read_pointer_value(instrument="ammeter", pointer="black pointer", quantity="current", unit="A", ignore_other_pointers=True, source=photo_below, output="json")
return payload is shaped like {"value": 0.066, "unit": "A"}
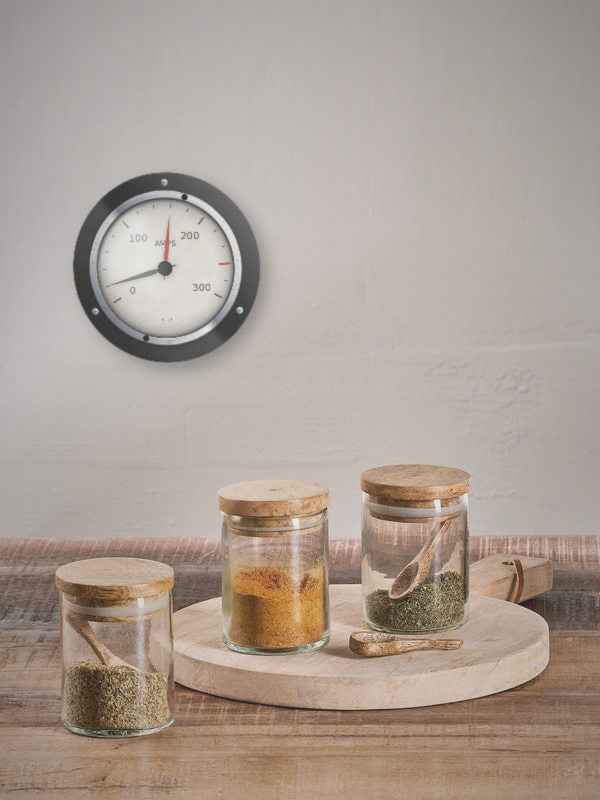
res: {"value": 20, "unit": "A"}
